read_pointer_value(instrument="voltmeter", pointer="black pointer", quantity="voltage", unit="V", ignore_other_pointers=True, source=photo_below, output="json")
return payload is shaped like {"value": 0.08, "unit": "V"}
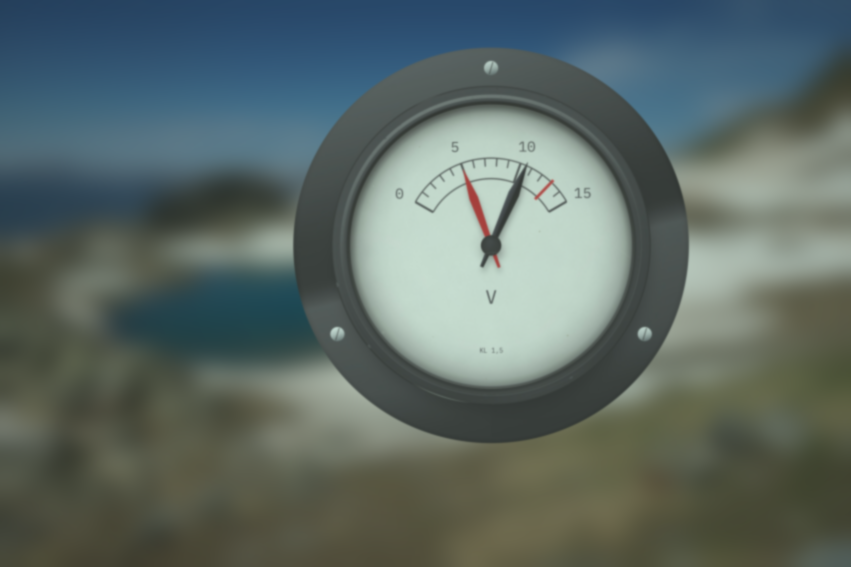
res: {"value": 10.5, "unit": "V"}
